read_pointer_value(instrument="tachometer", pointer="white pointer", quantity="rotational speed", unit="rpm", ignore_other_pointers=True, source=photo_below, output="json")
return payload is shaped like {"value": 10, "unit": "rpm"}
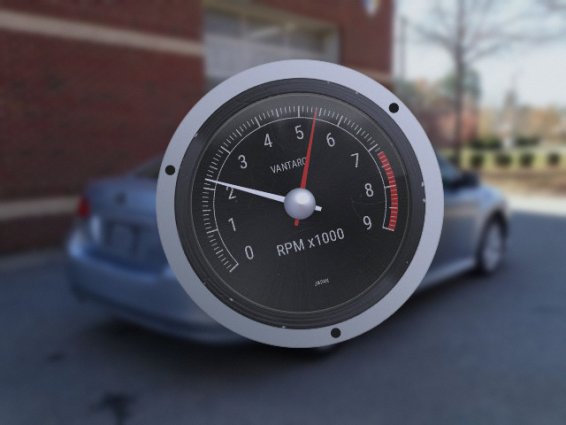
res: {"value": 2200, "unit": "rpm"}
